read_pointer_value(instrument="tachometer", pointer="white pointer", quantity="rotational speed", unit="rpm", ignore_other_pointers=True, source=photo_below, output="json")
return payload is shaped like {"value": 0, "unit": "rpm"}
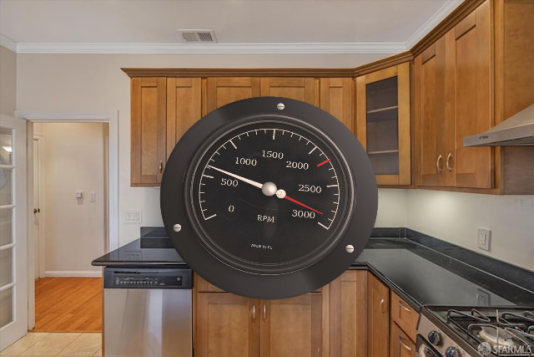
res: {"value": 600, "unit": "rpm"}
